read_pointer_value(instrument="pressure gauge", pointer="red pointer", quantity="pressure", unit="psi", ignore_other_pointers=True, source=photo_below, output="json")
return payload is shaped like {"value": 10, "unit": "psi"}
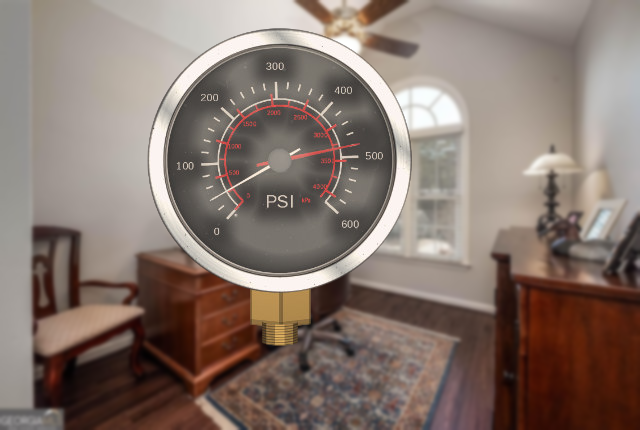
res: {"value": 480, "unit": "psi"}
